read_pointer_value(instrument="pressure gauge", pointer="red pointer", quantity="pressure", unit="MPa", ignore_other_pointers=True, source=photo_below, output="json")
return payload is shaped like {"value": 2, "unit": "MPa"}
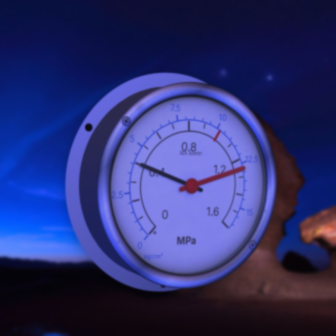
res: {"value": 1.25, "unit": "MPa"}
